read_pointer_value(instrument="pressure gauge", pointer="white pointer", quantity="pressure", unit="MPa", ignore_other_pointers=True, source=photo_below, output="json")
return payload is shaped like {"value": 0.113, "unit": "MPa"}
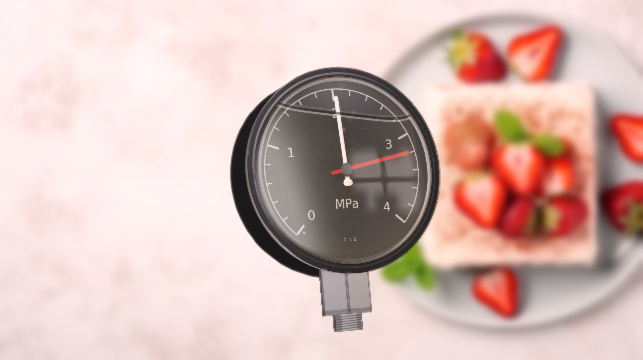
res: {"value": 2, "unit": "MPa"}
